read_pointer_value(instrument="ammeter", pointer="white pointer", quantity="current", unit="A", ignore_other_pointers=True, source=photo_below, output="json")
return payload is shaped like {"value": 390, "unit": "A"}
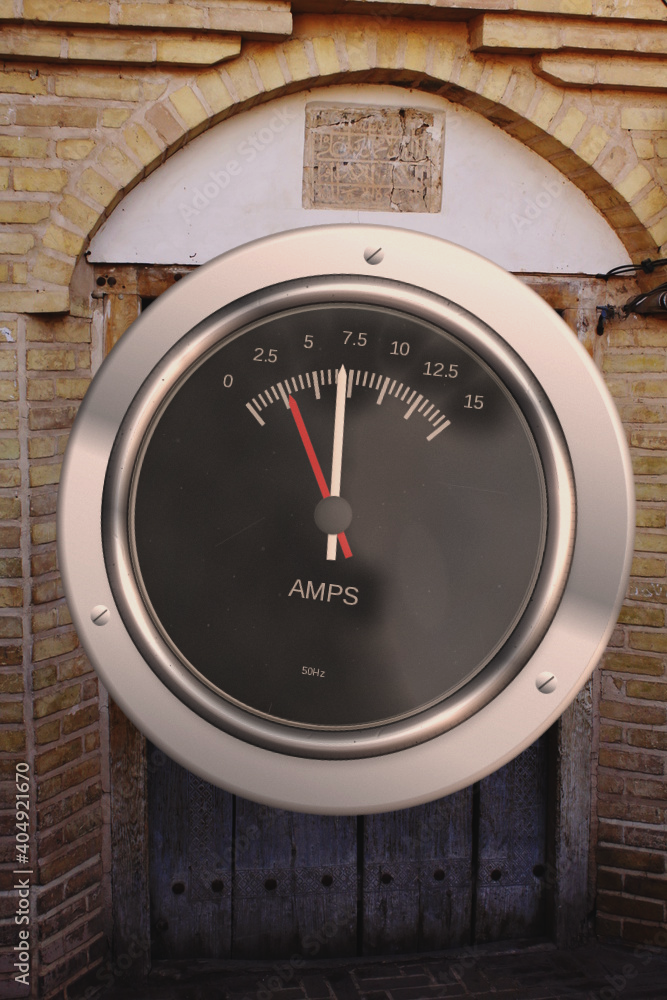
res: {"value": 7, "unit": "A"}
